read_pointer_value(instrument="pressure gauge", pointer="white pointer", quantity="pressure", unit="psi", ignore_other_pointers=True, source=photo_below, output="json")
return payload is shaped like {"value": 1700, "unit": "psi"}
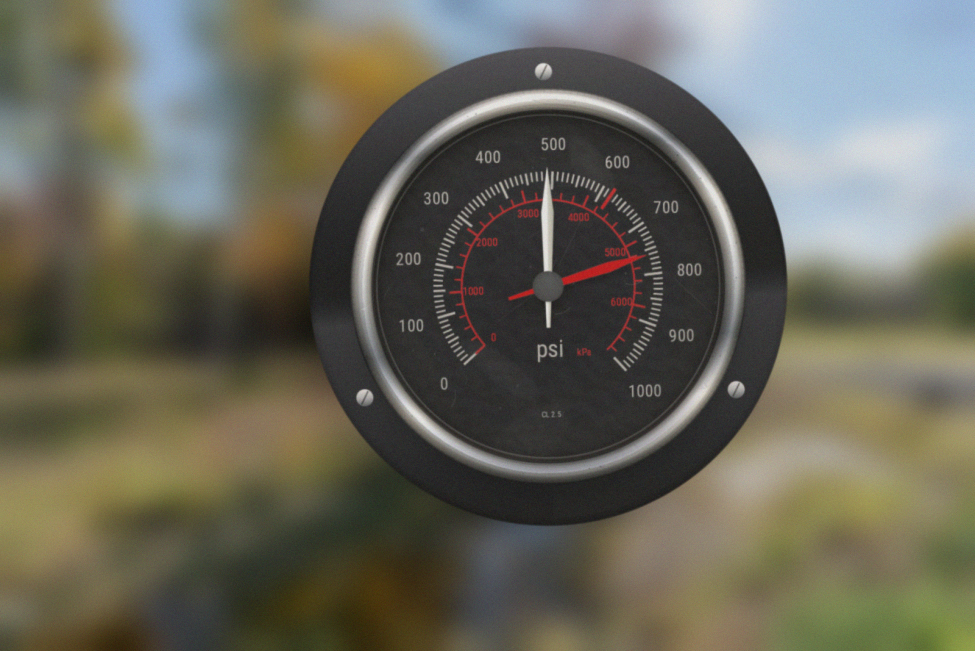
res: {"value": 490, "unit": "psi"}
